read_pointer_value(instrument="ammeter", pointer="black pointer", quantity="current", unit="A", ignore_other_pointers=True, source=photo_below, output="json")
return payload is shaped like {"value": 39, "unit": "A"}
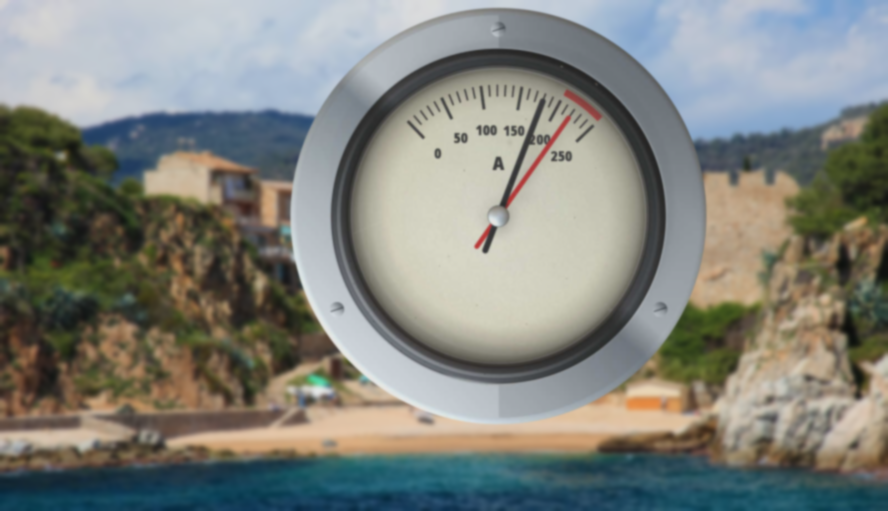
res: {"value": 180, "unit": "A"}
